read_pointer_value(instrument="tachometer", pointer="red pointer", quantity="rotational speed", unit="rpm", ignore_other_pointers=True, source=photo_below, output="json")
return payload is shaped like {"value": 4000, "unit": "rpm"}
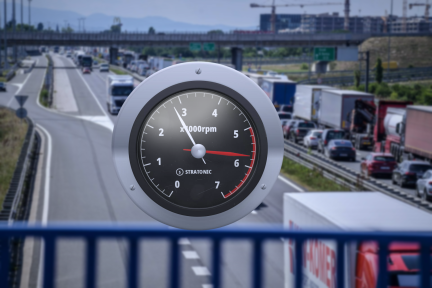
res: {"value": 5700, "unit": "rpm"}
